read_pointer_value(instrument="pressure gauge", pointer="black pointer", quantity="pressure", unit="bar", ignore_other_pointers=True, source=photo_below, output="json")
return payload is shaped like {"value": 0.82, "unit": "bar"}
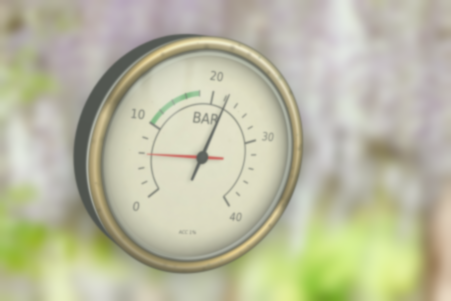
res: {"value": 22, "unit": "bar"}
